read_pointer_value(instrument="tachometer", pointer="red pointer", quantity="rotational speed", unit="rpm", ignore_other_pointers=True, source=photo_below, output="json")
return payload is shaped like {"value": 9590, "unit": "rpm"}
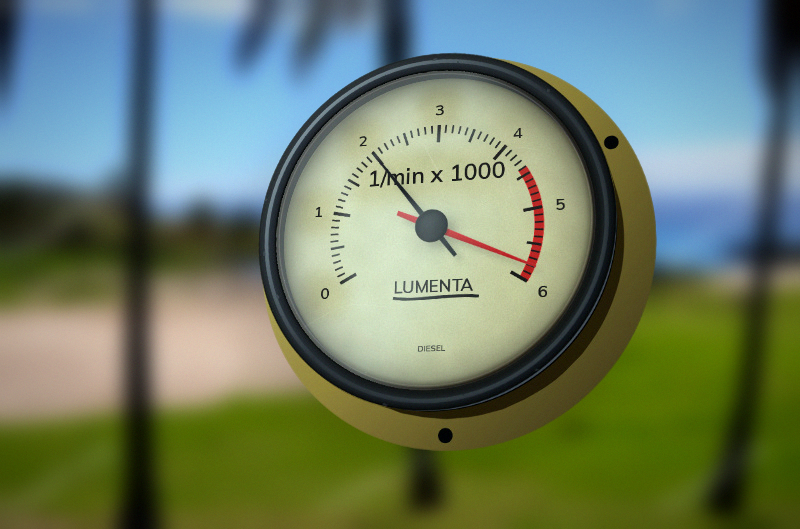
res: {"value": 5800, "unit": "rpm"}
